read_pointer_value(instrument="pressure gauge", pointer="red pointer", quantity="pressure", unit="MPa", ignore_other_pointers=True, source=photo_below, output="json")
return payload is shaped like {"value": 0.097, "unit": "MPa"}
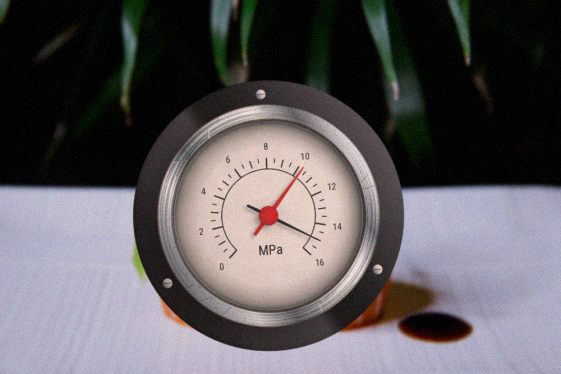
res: {"value": 10.25, "unit": "MPa"}
